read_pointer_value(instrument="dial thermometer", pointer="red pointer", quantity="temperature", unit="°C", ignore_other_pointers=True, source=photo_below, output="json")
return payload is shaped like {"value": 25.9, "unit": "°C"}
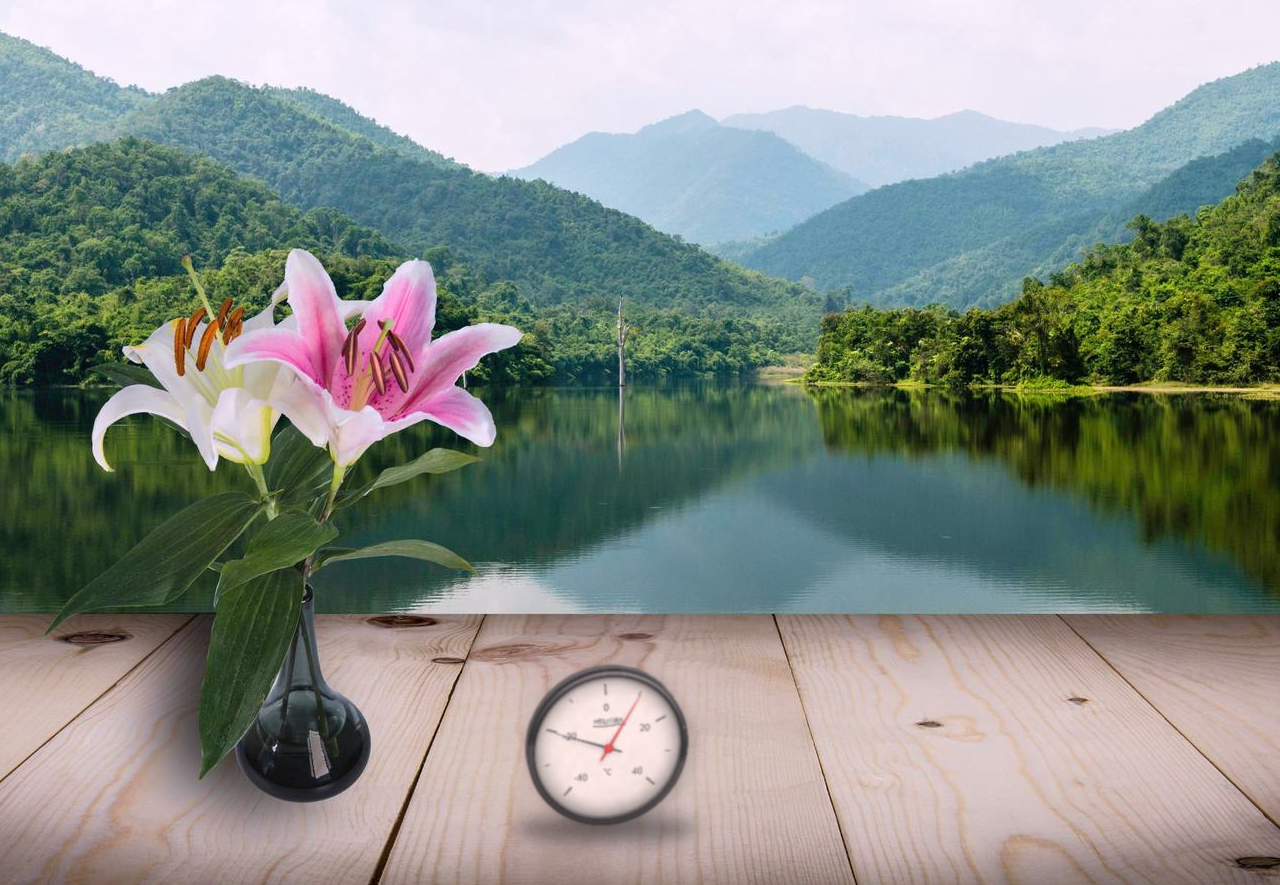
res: {"value": 10, "unit": "°C"}
